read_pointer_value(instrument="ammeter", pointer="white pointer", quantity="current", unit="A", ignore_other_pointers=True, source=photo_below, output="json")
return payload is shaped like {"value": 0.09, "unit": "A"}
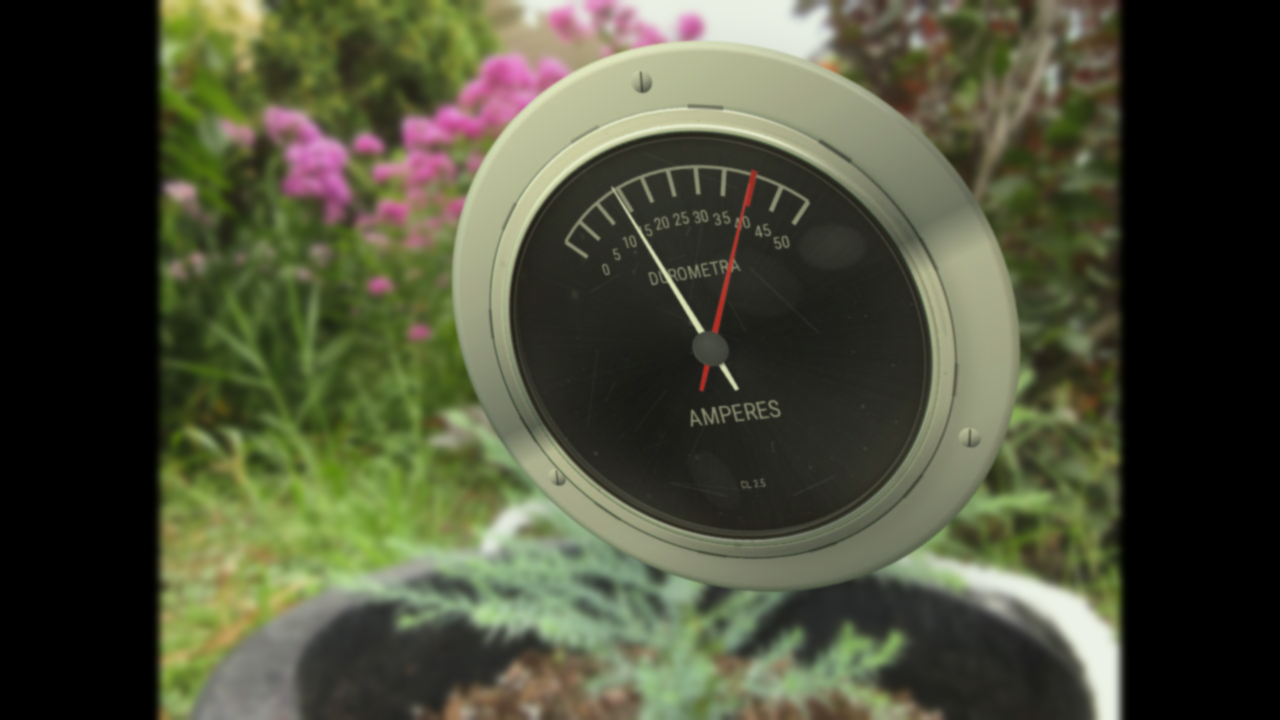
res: {"value": 15, "unit": "A"}
